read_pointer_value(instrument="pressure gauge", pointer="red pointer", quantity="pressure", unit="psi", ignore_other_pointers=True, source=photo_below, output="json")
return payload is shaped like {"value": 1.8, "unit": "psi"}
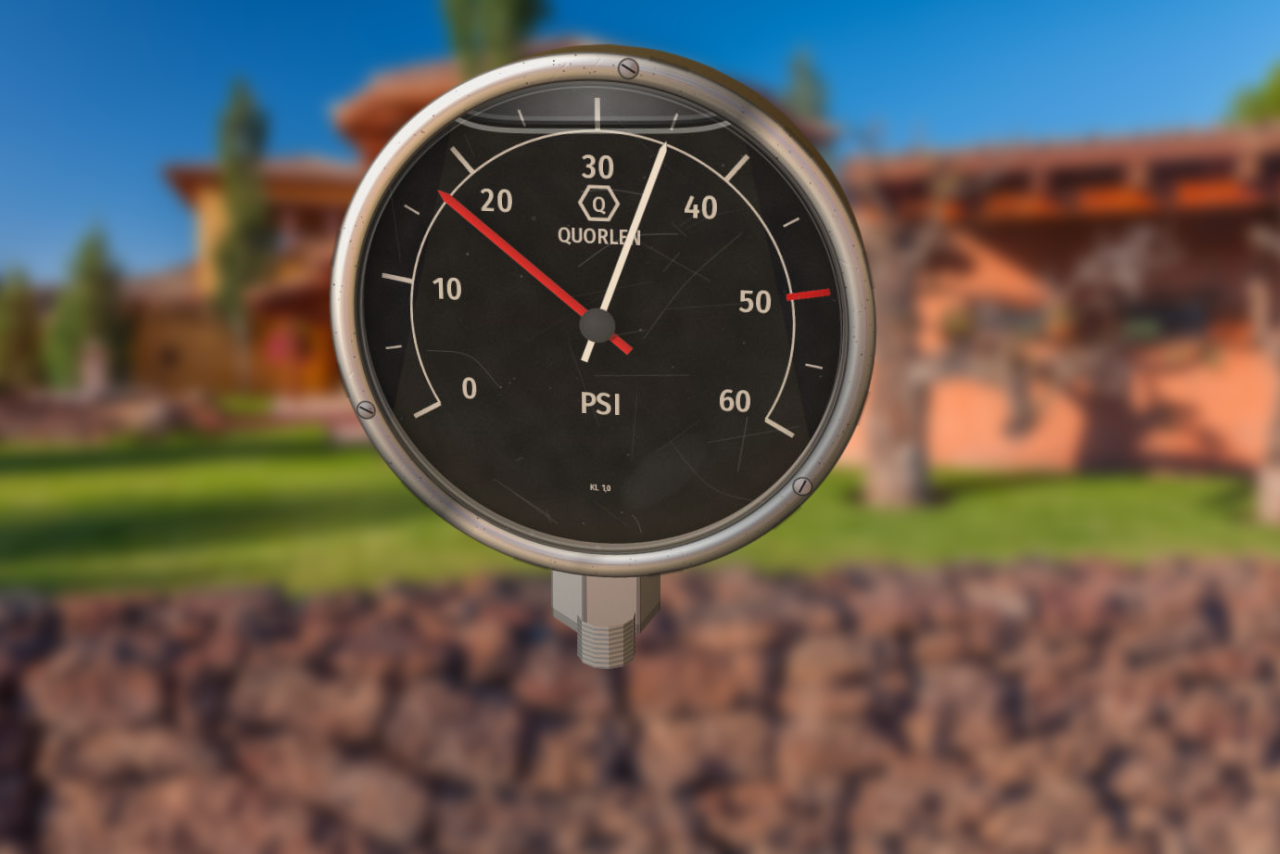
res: {"value": 17.5, "unit": "psi"}
